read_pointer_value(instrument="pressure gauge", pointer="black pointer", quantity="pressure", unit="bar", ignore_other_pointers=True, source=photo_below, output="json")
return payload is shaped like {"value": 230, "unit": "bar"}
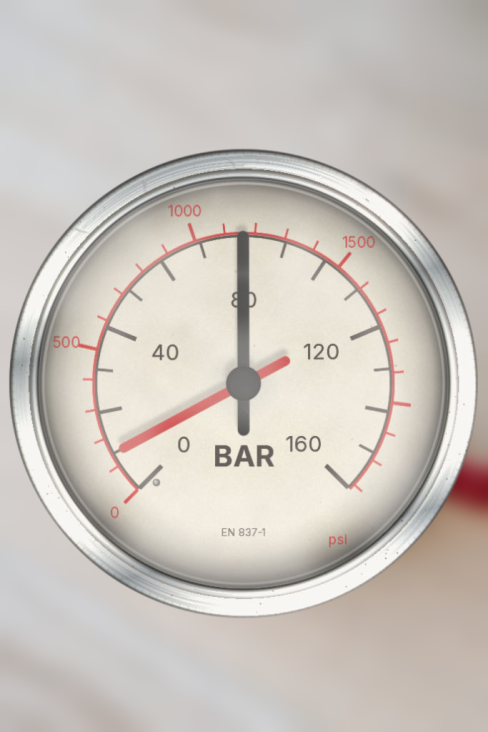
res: {"value": 80, "unit": "bar"}
